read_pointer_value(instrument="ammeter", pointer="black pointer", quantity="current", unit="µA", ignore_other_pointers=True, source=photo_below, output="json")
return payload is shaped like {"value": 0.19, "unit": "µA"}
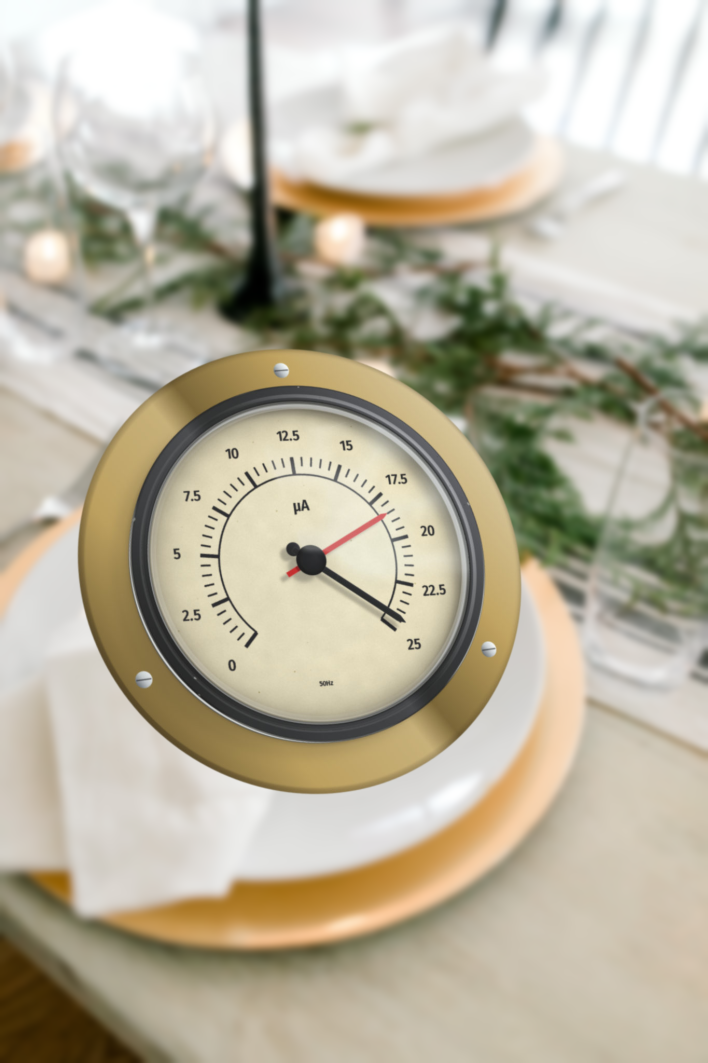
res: {"value": 24.5, "unit": "µA"}
